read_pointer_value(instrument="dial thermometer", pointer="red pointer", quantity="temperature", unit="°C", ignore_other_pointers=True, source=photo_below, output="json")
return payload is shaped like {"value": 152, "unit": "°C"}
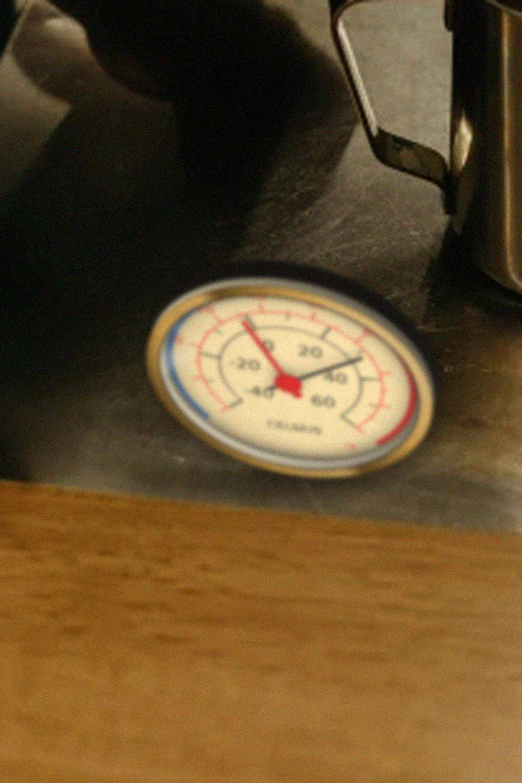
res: {"value": 0, "unit": "°C"}
